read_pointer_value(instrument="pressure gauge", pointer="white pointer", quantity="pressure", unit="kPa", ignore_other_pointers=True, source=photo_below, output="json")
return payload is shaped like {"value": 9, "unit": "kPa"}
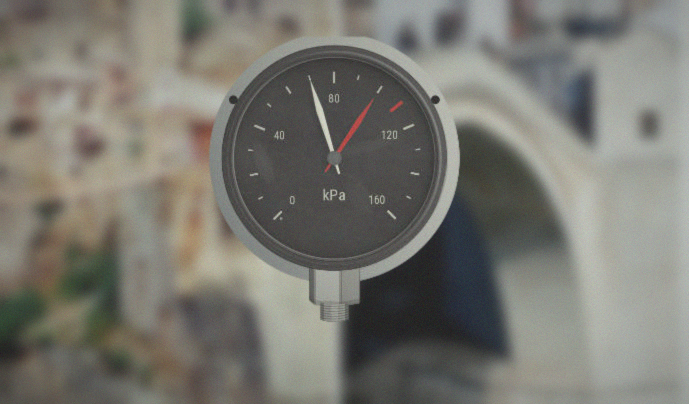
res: {"value": 70, "unit": "kPa"}
